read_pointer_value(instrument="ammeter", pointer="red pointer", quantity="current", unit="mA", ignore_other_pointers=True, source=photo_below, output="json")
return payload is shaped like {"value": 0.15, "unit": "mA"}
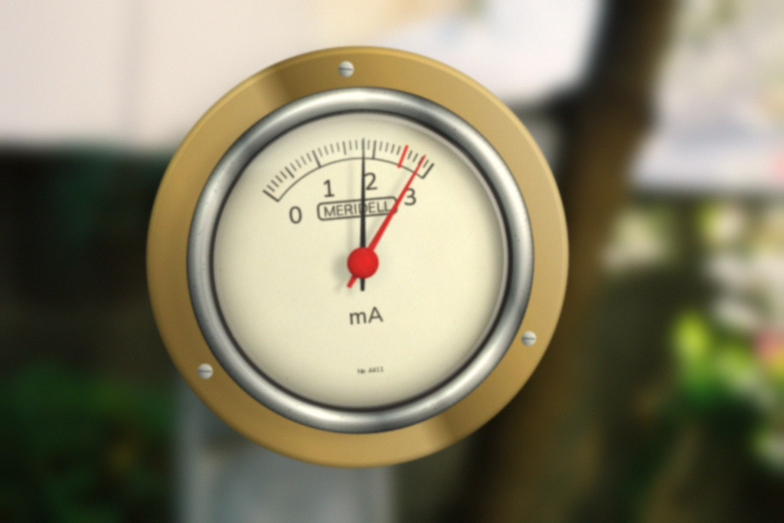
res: {"value": 2.8, "unit": "mA"}
